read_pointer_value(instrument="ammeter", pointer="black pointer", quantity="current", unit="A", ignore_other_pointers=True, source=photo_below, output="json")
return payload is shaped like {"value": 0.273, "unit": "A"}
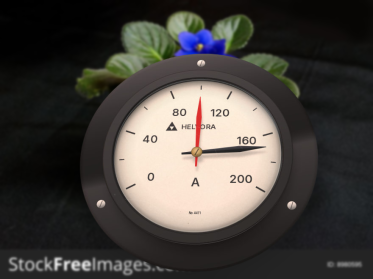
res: {"value": 170, "unit": "A"}
